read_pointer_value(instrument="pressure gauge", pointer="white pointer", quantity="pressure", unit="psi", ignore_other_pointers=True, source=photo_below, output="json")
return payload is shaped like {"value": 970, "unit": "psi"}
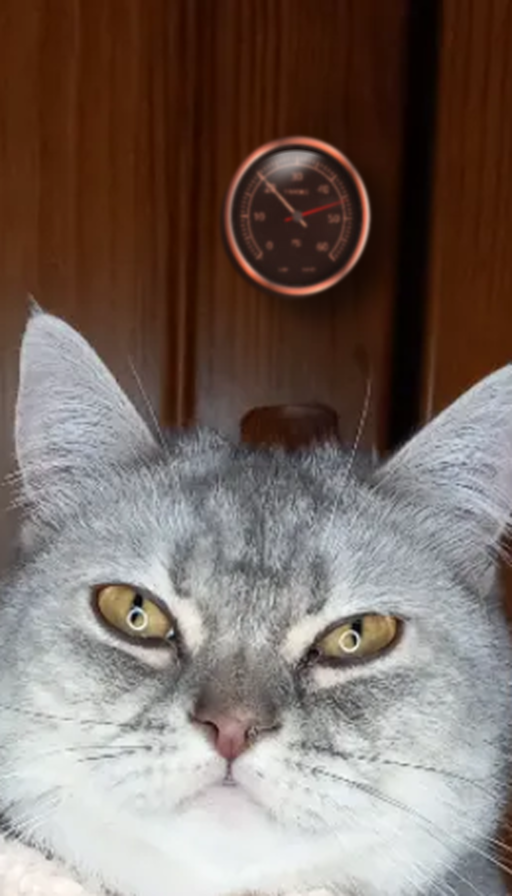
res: {"value": 20, "unit": "psi"}
